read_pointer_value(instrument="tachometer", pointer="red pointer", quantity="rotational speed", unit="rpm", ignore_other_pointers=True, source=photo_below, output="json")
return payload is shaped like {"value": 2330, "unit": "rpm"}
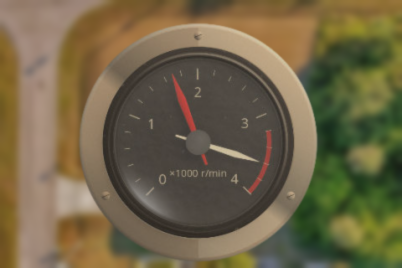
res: {"value": 1700, "unit": "rpm"}
